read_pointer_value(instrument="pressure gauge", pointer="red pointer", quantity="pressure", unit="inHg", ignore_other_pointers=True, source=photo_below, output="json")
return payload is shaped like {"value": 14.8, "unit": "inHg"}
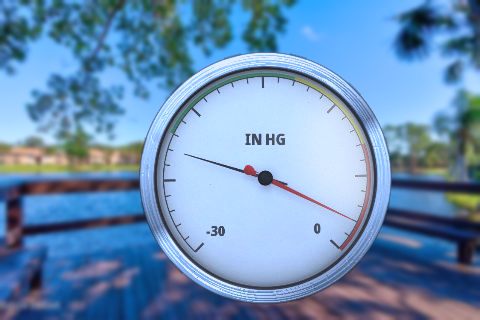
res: {"value": -2, "unit": "inHg"}
